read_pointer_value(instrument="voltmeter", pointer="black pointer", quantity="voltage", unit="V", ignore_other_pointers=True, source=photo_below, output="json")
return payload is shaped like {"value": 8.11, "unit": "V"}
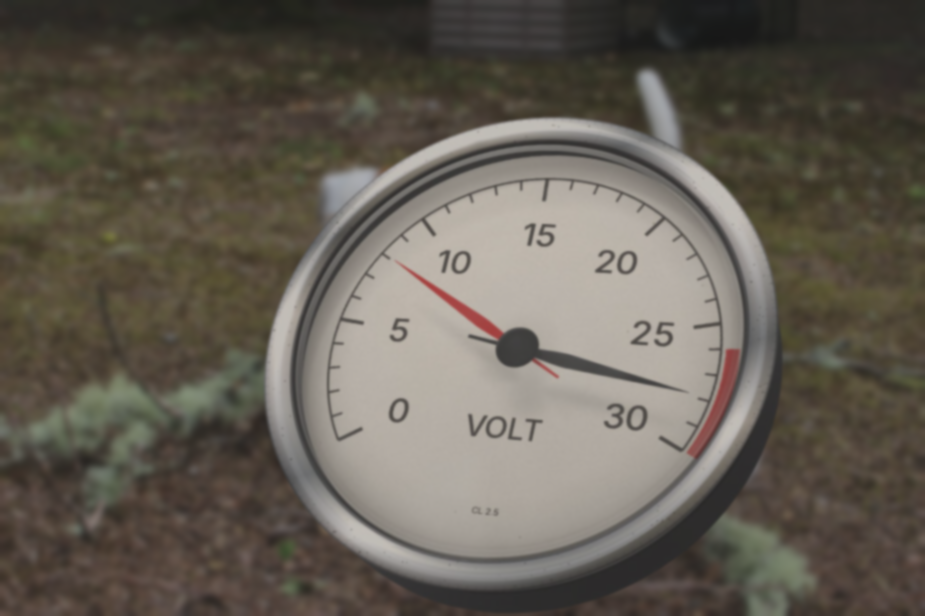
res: {"value": 28, "unit": "V"}
